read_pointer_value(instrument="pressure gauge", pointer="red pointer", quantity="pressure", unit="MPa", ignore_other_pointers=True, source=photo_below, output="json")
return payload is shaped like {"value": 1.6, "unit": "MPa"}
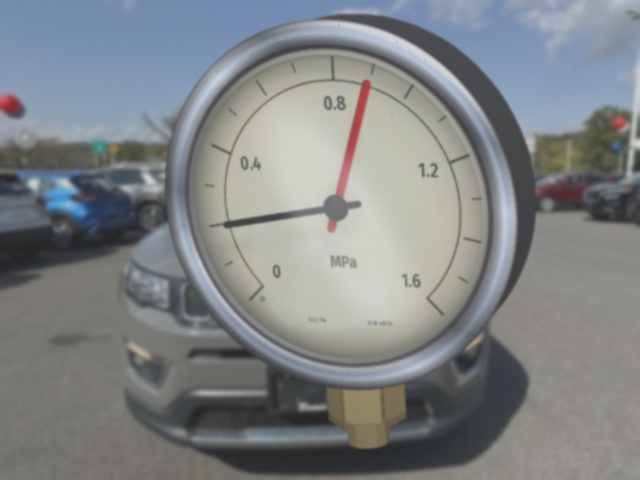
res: {"value": 0.9, "unit": "MPa"}
